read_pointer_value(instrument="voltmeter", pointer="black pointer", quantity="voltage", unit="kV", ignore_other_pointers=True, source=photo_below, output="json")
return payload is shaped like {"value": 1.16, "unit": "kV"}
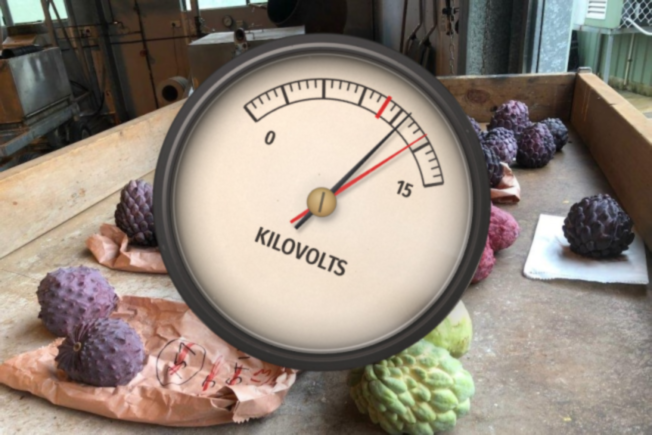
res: {"value": 10.5, "unit": "kV"}
